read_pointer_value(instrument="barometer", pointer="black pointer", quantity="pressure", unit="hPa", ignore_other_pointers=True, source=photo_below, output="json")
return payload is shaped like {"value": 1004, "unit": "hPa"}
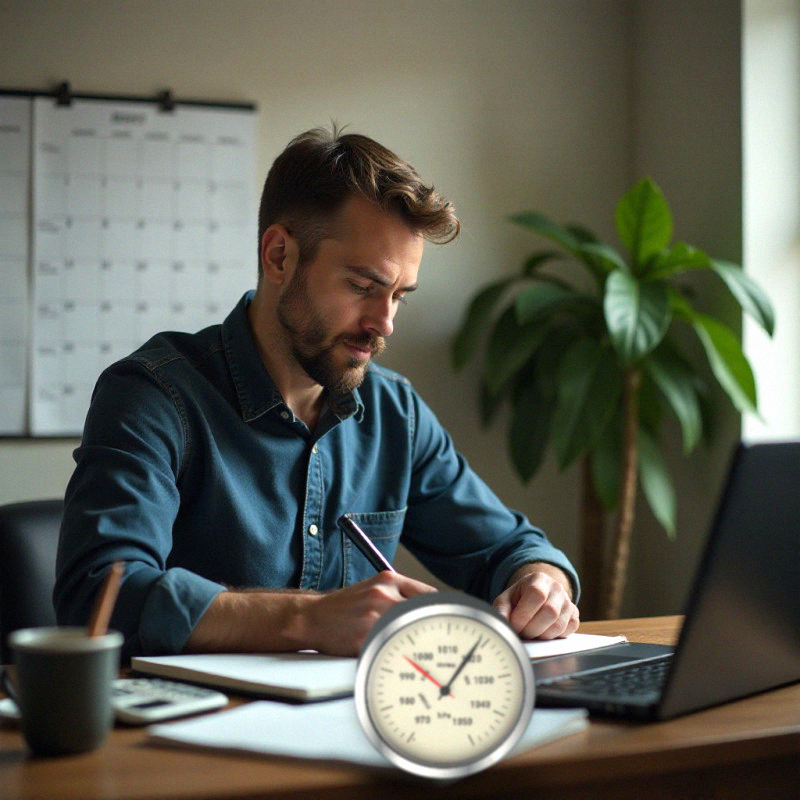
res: {"value": 1018, "unit": "hPa"}
